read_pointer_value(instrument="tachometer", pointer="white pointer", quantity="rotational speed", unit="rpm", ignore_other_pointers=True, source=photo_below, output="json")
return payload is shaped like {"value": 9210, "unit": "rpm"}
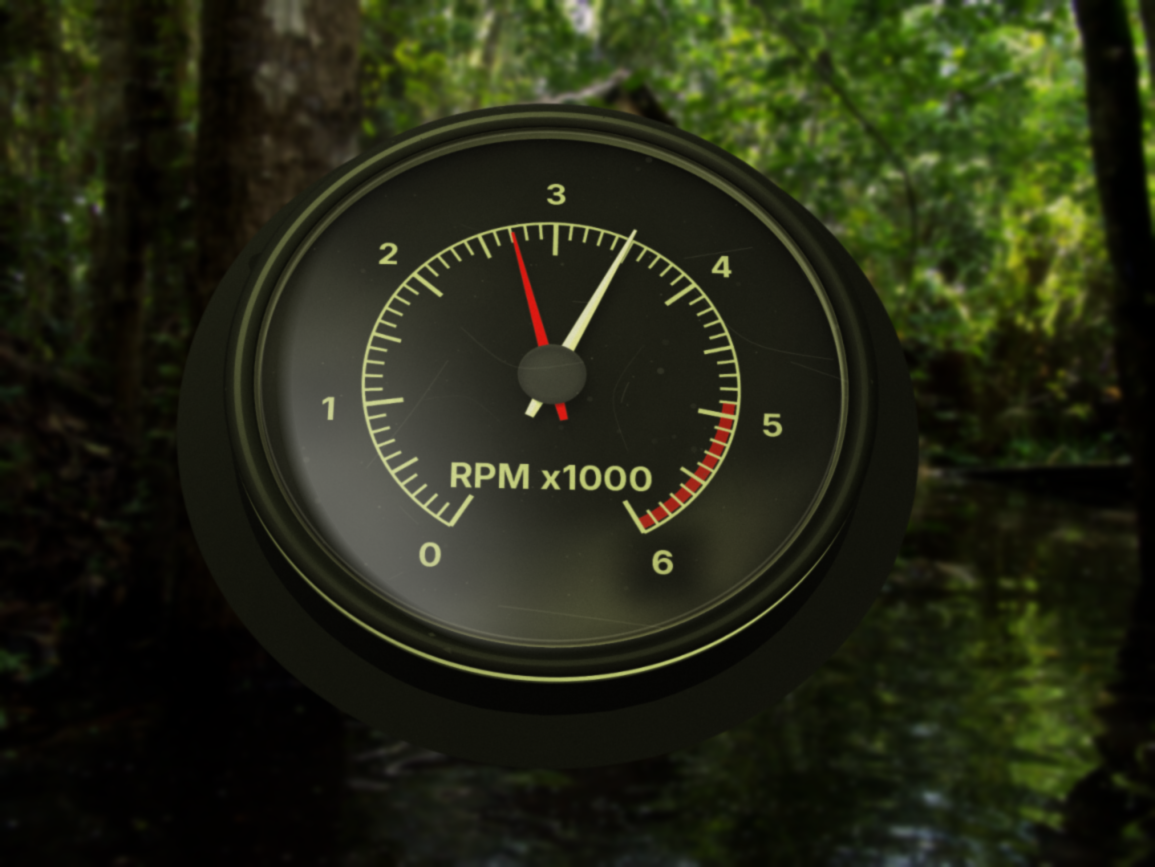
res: {"value": 3500, "unit": "rpm"}
